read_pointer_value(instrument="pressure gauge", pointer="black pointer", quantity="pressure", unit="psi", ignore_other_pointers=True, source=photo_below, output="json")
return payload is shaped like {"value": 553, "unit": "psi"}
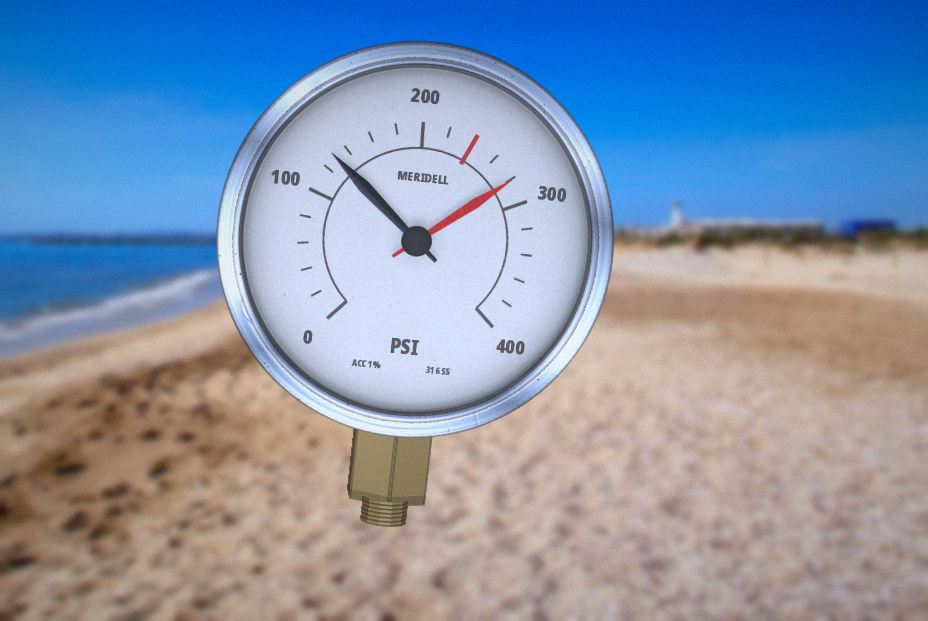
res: {"value": 130, "unit": "psi"}
